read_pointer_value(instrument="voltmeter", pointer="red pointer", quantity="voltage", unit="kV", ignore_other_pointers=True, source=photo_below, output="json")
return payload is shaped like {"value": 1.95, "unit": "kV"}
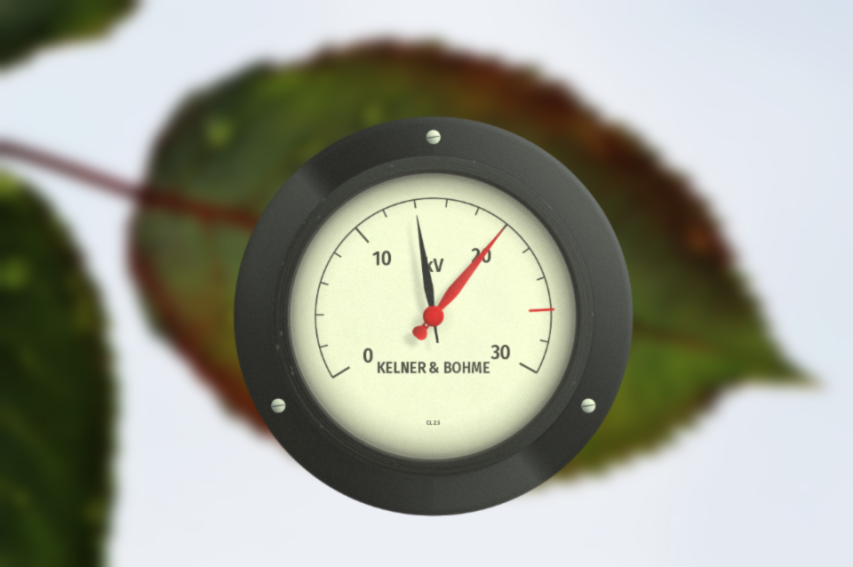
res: {"value": 20, "unit": "kV"}
